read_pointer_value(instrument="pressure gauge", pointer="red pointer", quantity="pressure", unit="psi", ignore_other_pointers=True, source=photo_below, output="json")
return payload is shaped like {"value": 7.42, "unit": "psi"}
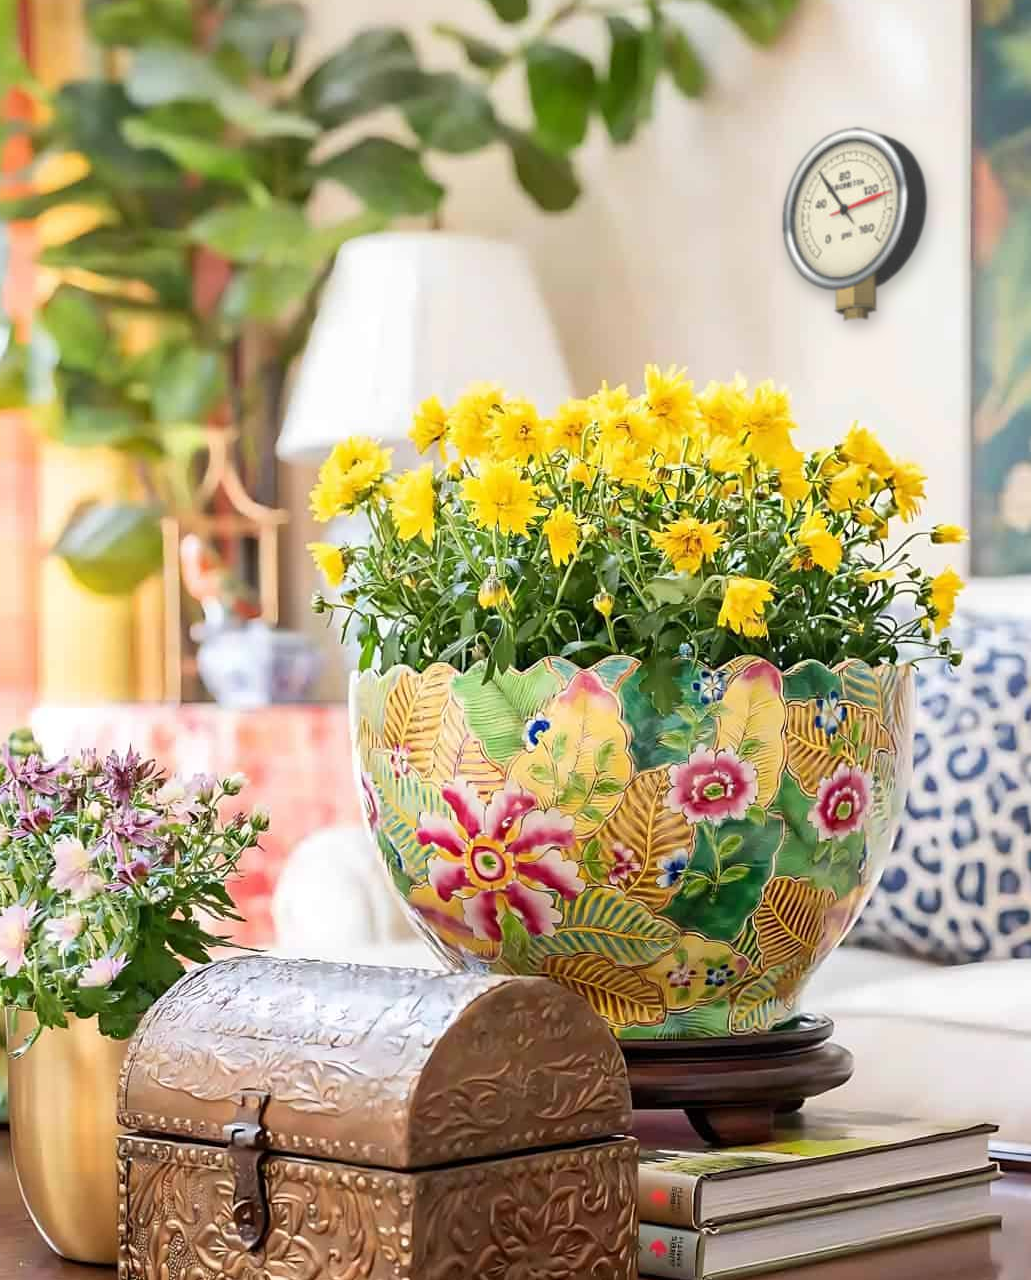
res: {"value": 130, "unit": "psi"}
